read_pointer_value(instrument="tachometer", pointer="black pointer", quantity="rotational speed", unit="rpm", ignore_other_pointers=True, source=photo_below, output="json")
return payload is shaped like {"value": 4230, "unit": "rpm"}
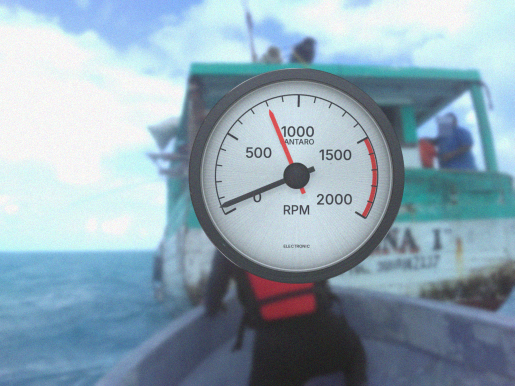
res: {"value": 50, "unit": "rpm"}
